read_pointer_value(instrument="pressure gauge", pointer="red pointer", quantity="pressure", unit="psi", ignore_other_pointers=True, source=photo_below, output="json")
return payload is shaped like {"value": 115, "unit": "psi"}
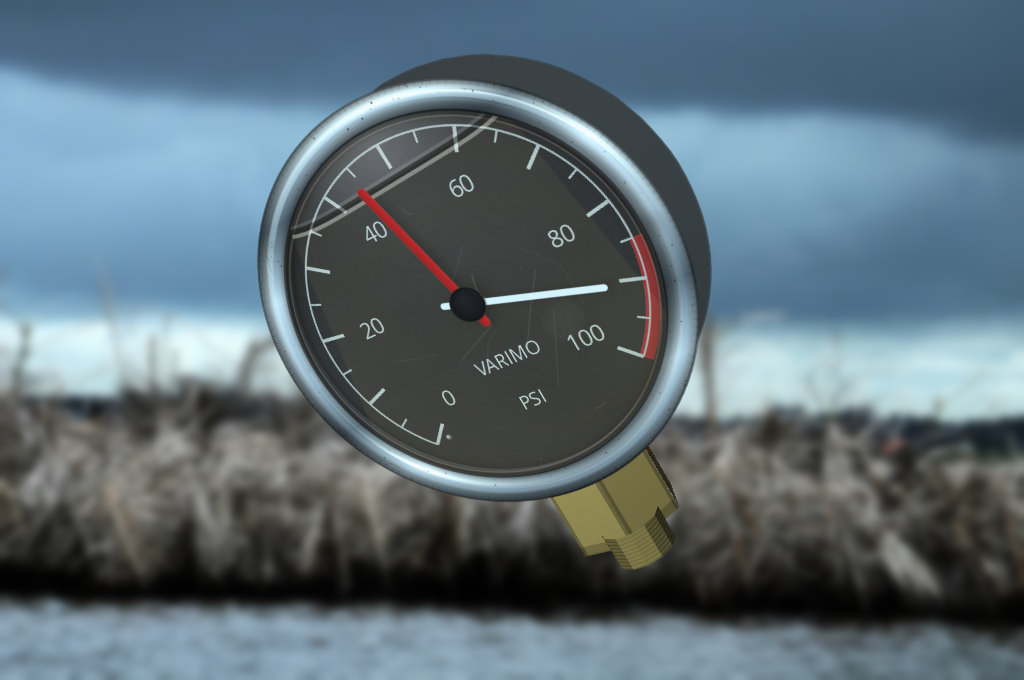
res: {"value": 45, "unit": "psi"}
